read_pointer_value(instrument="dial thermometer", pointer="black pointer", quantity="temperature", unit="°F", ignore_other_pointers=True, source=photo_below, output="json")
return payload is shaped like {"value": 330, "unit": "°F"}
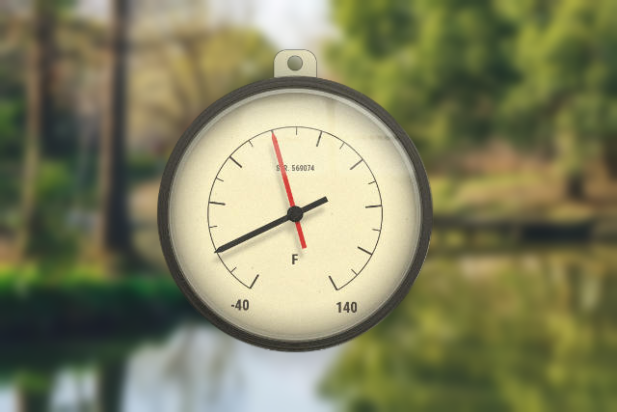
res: {"value": -20, "unit": "°F"}
